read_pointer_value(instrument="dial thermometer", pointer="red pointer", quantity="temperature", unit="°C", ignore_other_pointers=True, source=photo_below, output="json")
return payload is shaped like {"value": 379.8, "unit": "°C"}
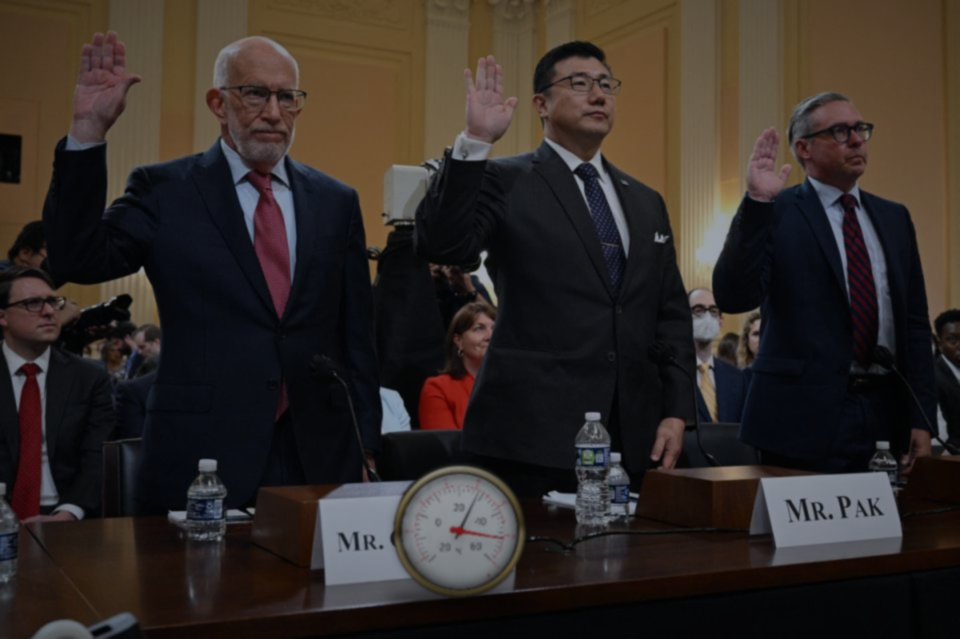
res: {"value": 50, "unit": "°C"}
